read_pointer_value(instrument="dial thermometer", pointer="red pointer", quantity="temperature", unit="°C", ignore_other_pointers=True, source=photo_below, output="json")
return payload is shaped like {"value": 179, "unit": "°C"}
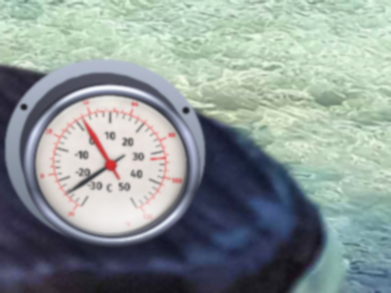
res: {"value": 2, "unit": "°C"}
